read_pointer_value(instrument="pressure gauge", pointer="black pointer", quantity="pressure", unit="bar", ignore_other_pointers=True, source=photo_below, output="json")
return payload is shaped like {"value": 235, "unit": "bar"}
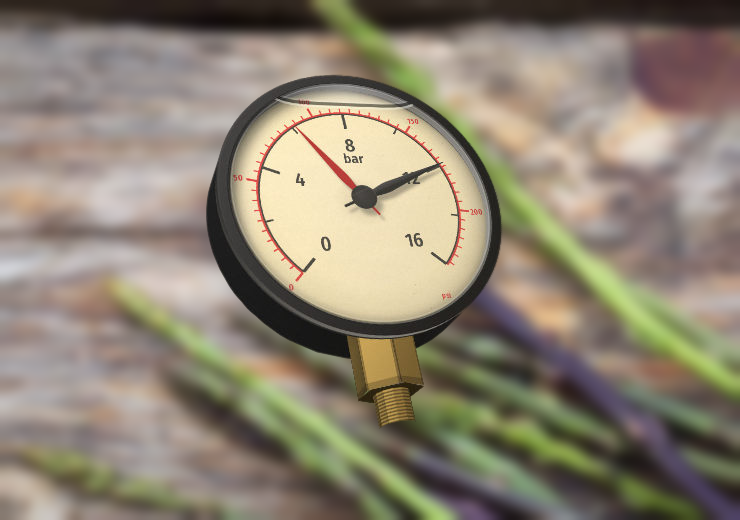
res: {"value": 12, "unit": "bar"}
